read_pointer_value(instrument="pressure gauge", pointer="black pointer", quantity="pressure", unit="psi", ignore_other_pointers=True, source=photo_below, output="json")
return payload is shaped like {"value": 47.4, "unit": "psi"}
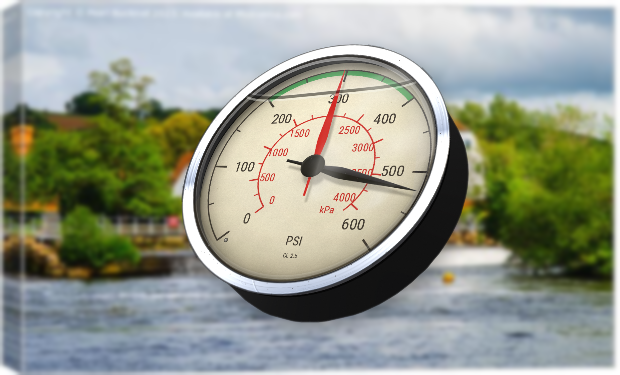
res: {"value": 525, "unit": "psi"}
